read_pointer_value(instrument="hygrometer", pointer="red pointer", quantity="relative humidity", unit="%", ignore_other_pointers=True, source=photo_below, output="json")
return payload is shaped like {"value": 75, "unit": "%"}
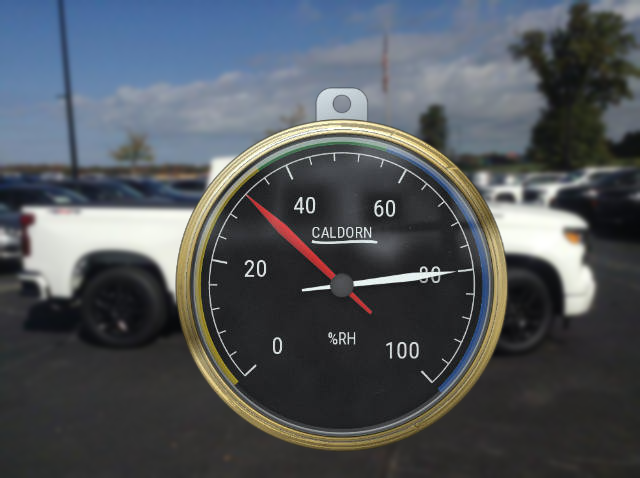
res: {"value": 32, "unit": "%"}
